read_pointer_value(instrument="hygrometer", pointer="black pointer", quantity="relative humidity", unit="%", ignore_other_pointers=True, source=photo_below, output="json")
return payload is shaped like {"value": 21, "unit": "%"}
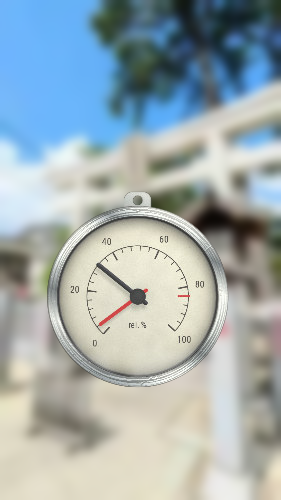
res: {"value": 32, "unit": "%"}
